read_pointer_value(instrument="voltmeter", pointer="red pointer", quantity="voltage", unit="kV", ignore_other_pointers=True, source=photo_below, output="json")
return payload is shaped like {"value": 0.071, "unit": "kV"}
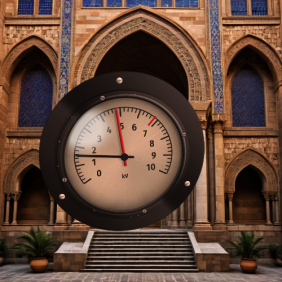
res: {"value": 4.8, "unit": "kV"}
